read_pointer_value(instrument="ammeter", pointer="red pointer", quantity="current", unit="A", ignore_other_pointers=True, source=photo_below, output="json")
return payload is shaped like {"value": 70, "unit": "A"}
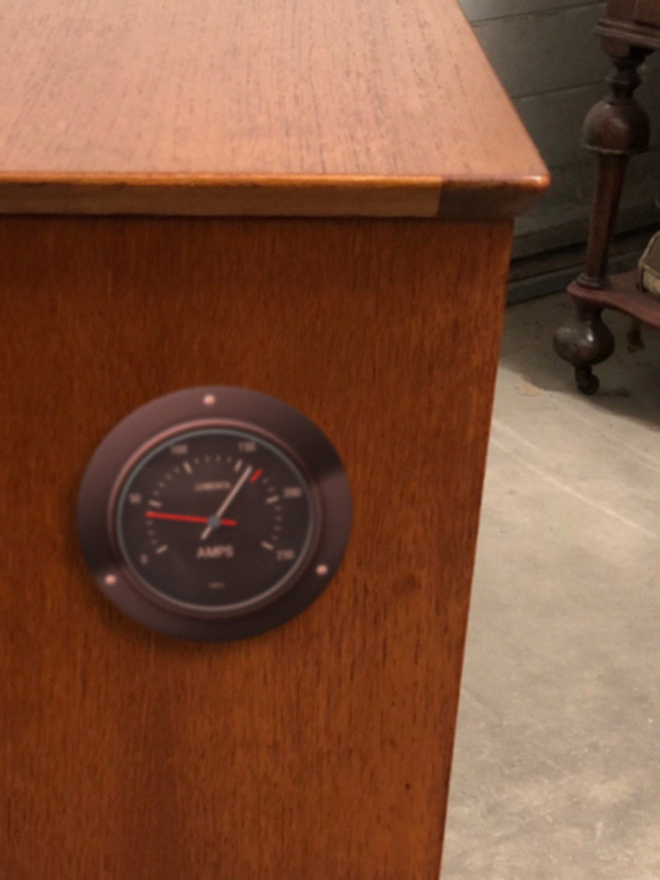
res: {"value": 40, "unit": "A"}
